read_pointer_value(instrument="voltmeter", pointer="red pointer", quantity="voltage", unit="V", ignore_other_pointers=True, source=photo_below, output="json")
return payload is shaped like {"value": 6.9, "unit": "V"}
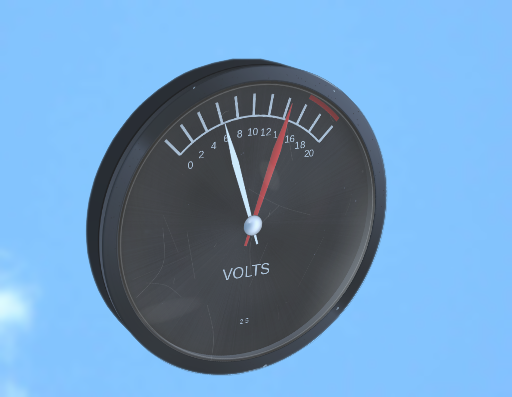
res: {"value": 14, "unit": "V"}
